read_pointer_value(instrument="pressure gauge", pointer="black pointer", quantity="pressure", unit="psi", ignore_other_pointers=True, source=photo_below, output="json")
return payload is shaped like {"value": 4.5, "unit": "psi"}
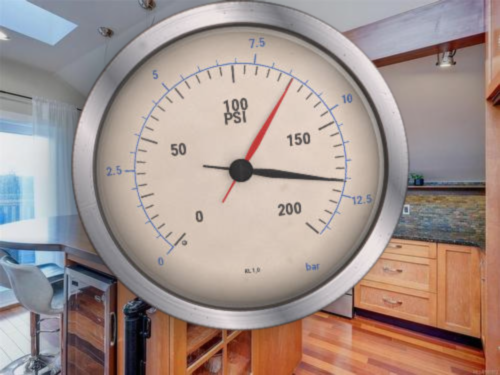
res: {"value": 175, "unit": "psi"}
